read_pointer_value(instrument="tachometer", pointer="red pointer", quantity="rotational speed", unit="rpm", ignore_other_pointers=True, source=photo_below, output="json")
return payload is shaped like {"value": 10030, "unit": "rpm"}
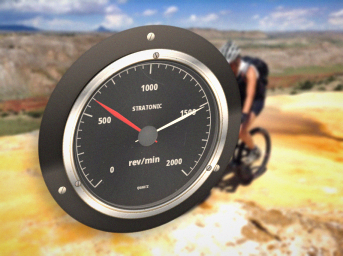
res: {"value": 600, "unit": "rpm"}
